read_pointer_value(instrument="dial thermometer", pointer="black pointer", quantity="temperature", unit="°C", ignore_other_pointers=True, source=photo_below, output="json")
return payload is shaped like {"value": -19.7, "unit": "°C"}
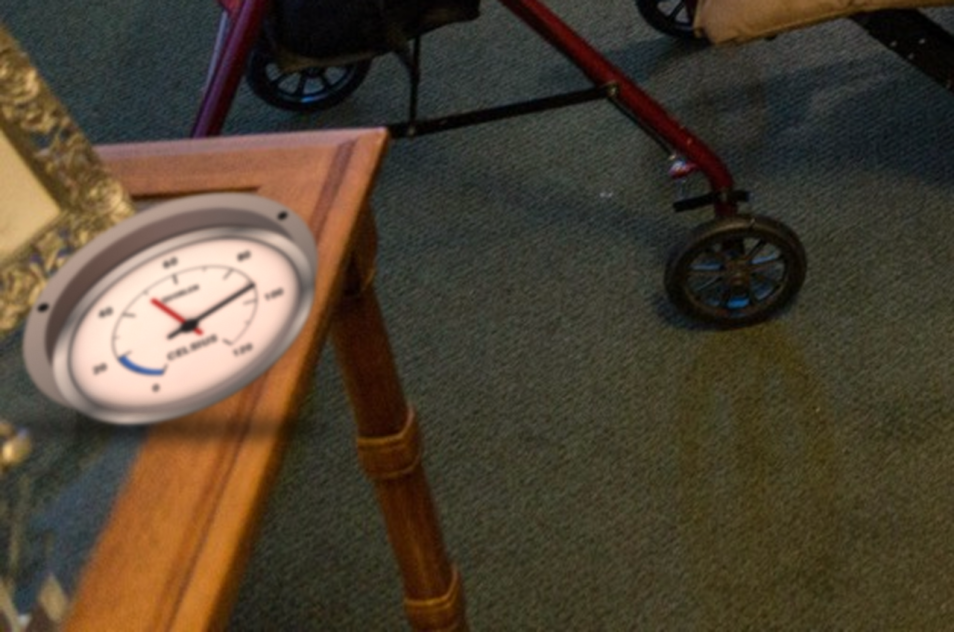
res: {"value": 90, "unit": "°C"}
